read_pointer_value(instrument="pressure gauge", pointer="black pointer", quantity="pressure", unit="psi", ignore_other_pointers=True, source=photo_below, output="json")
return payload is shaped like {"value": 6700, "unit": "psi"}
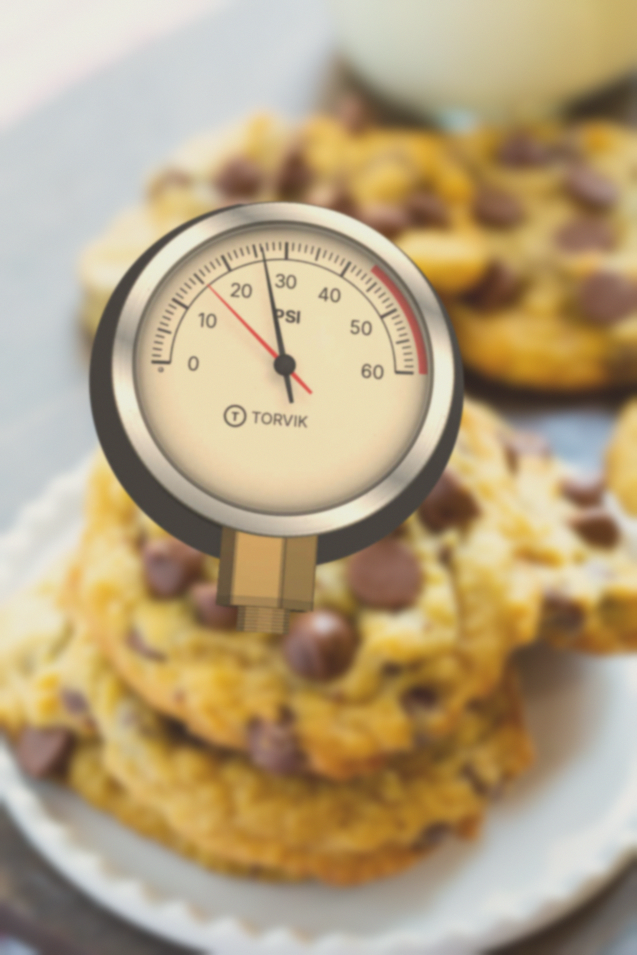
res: {"value": 26, "unit": "psi"}
